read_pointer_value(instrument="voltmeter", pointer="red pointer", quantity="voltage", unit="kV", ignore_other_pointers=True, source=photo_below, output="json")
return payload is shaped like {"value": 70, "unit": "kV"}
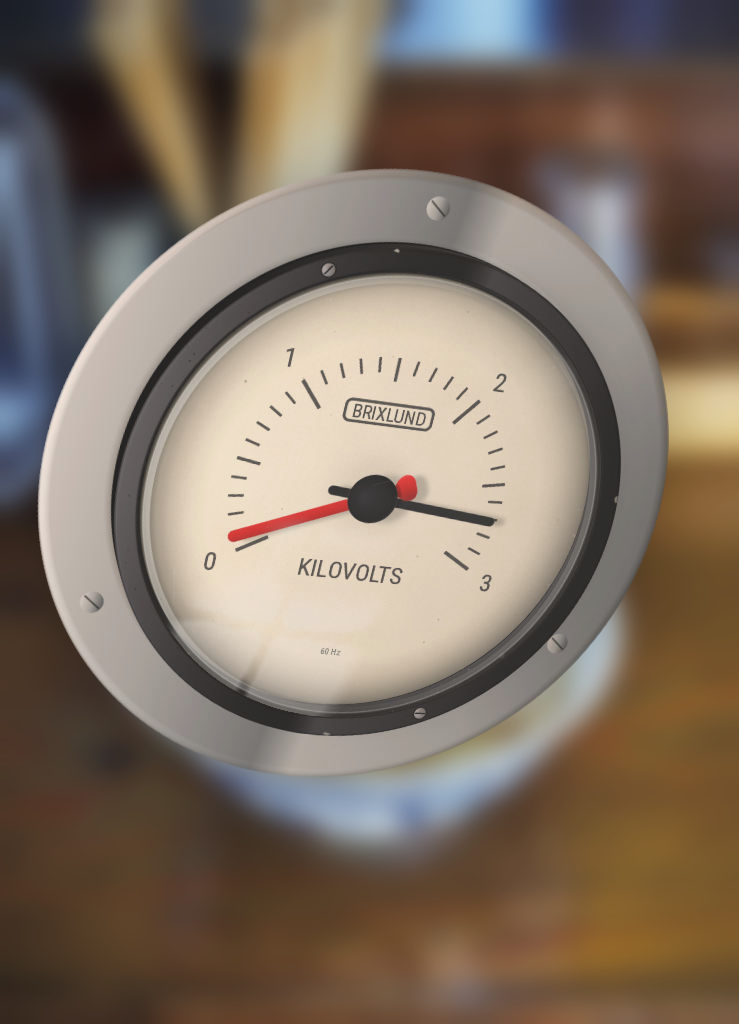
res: {"value": 0.1, "unit": "kV"}
